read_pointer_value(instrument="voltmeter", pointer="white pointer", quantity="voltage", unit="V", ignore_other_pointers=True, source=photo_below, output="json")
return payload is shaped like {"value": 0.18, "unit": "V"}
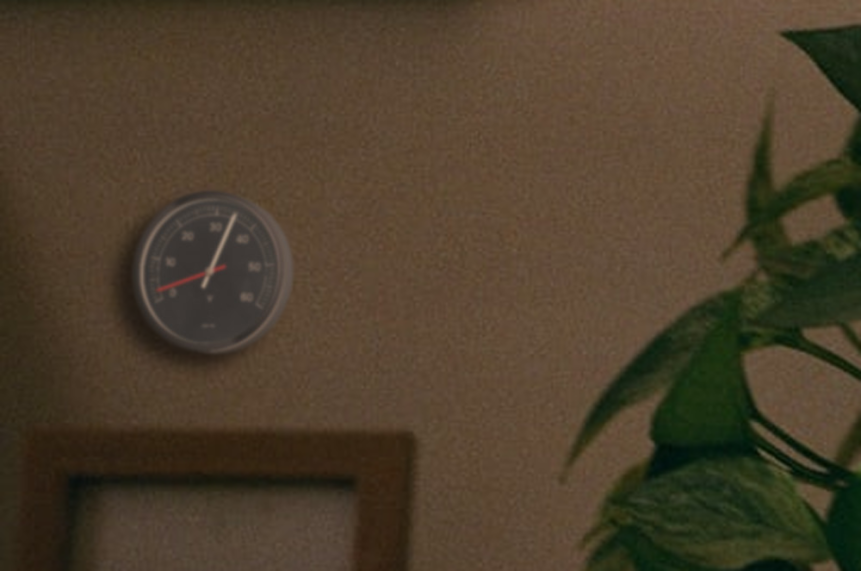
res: {"value": 35, "unit": "V"}
